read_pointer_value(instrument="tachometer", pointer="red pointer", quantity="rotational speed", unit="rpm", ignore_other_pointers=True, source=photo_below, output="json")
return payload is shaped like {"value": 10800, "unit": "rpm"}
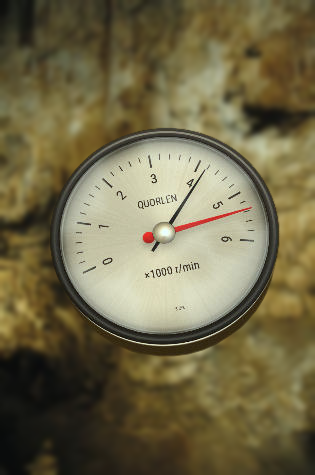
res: {"value": 5400, "unit": "rpm"}
